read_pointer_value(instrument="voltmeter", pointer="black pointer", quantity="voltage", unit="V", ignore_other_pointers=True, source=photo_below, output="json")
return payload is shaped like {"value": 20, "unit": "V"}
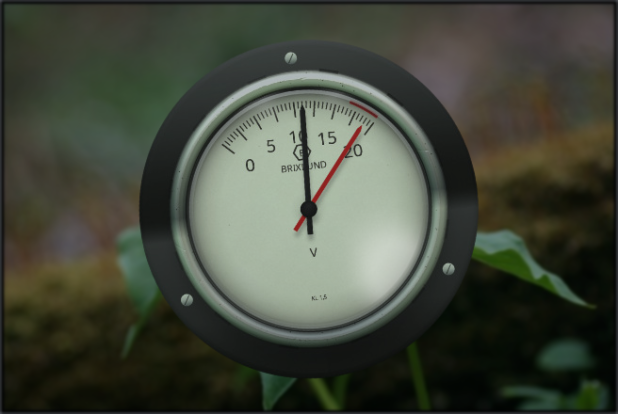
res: {"value": 11, "unit": "V"}
